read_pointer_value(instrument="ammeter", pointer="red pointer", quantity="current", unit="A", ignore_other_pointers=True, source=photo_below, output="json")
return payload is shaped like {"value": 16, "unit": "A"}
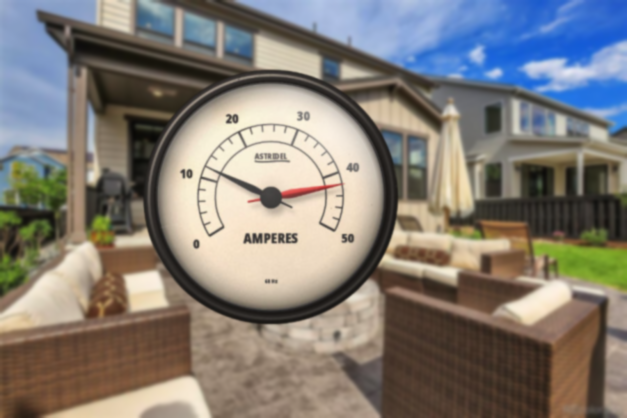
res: {"value": 42, "unit": "A"}
